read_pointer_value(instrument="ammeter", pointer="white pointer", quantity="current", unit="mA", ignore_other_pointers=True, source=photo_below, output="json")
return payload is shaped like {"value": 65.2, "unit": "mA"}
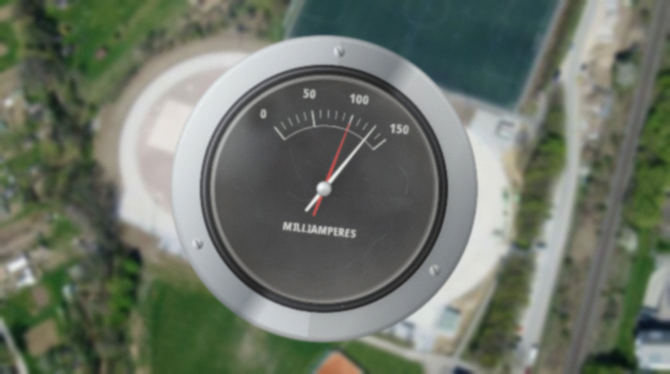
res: {"value": 130, "unit": "mA"}
